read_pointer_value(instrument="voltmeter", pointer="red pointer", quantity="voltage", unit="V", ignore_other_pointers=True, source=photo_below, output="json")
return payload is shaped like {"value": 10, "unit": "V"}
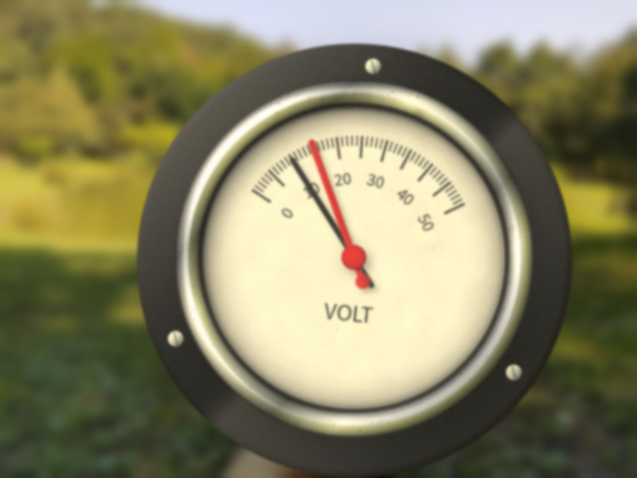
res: {"value": 15, "unit": "V"}
